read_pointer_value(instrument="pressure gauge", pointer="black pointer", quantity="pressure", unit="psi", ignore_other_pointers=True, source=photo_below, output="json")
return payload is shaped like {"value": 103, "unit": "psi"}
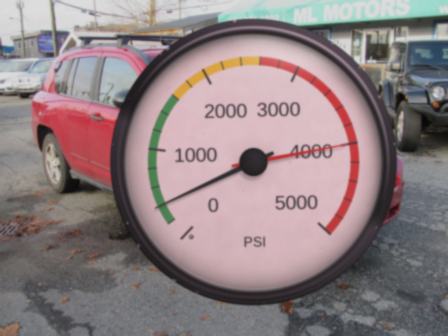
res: {"value": 400, "unit": "psi"}
